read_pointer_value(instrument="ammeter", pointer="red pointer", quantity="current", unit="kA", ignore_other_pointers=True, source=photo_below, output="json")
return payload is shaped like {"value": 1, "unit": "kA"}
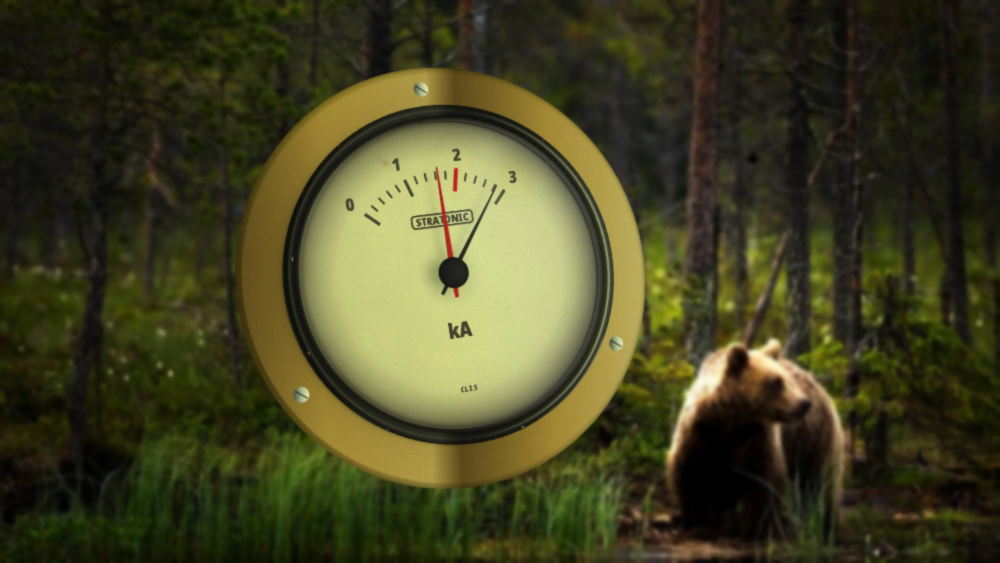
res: {"value": 1.6, "unit": "kA"}
